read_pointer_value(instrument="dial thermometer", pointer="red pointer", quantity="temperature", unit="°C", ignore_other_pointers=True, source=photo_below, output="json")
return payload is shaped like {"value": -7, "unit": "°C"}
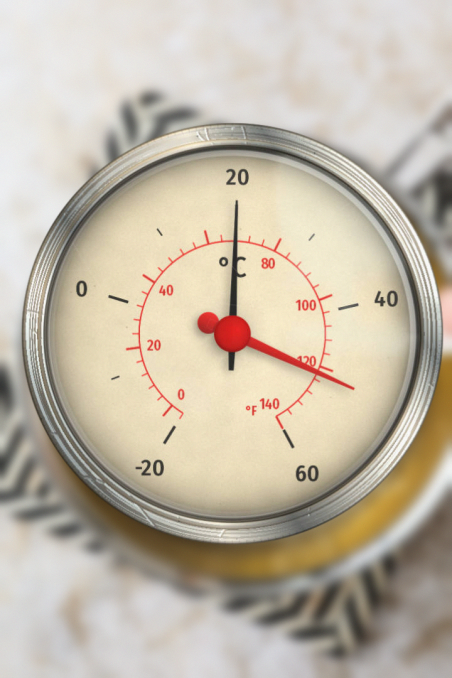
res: {"value": 50, "unit": "°C"}
